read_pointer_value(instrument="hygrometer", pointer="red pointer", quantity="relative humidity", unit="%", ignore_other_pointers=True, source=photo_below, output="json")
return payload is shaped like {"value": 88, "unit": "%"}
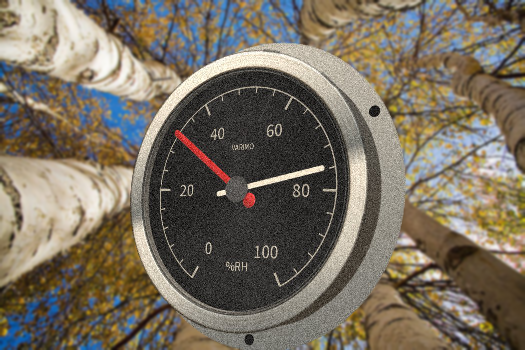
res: {"value": 32, "unit": "%"}
